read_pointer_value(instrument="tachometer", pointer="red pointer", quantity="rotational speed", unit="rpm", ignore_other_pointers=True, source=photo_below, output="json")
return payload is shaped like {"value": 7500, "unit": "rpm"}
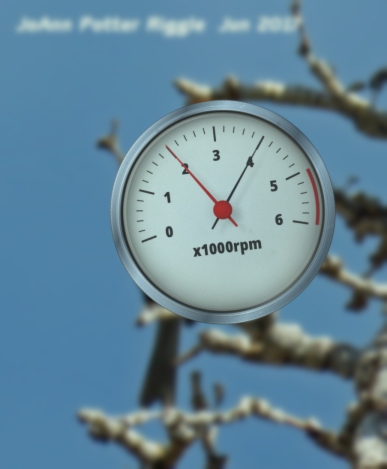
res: {"value": 2000, "unit": "rpm"}
